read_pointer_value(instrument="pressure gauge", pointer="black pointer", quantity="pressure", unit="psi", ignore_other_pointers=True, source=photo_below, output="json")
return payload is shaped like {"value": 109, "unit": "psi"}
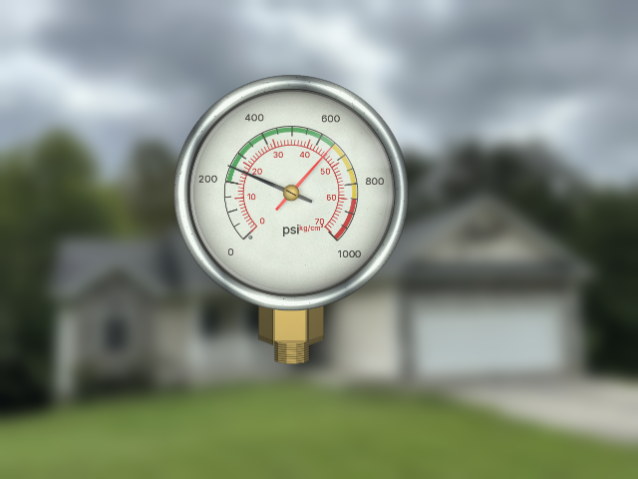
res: {"value": 250, "unit": "psi"}
